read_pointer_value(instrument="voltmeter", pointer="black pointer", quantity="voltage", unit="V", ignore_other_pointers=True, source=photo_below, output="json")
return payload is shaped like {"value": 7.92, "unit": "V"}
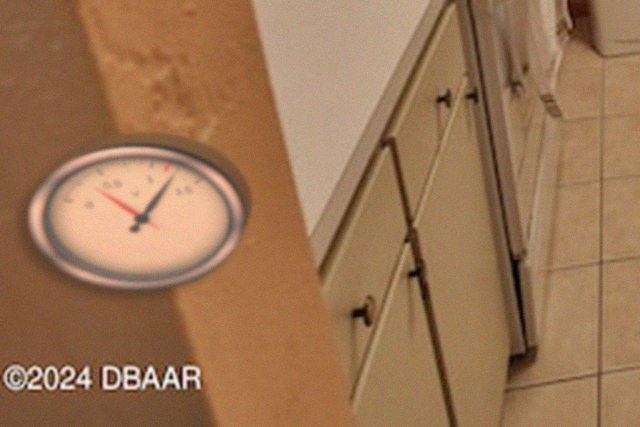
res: {"value": 1.25, "unit": "V"}
